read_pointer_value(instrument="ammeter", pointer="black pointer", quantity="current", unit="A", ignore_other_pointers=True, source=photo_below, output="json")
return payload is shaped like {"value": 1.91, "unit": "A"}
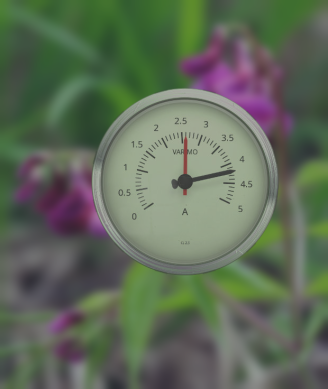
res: {"value": 4.2, "unit": "A"}
